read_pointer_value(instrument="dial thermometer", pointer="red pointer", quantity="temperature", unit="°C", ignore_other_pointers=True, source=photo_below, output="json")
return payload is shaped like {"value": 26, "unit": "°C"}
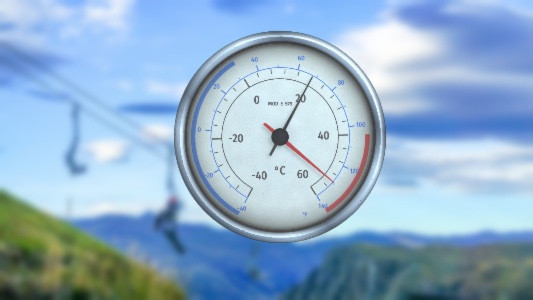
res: {"value": 54, "unit": "°C"}
